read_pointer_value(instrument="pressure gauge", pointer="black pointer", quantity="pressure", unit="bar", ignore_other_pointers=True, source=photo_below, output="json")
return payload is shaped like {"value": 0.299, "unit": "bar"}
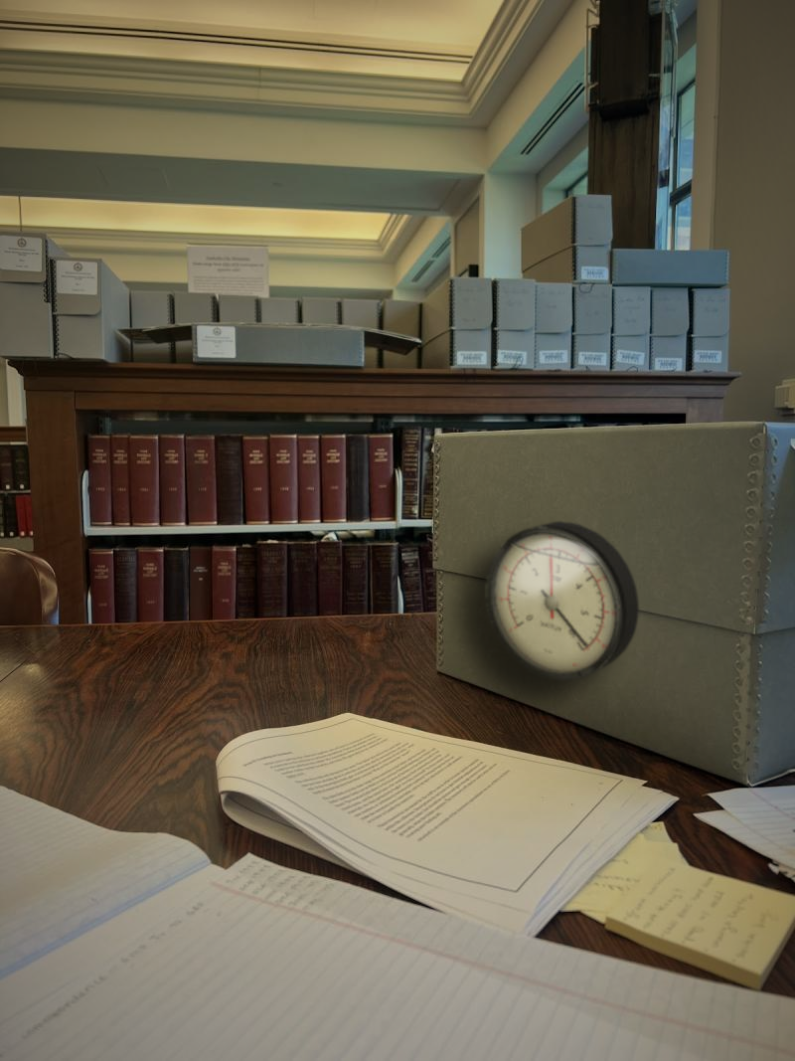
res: {"value": 5.8, "unit": "bar"}
